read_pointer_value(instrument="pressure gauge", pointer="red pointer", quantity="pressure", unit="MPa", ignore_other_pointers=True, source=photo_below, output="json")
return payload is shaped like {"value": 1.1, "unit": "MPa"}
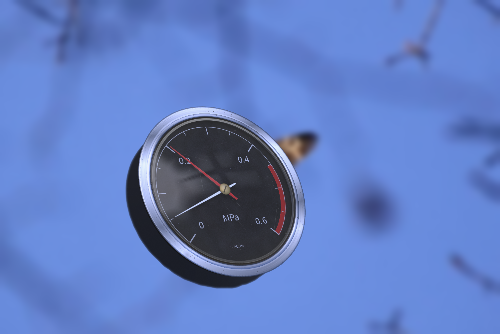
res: {"value": 0.2, "unit": "MPa"}
